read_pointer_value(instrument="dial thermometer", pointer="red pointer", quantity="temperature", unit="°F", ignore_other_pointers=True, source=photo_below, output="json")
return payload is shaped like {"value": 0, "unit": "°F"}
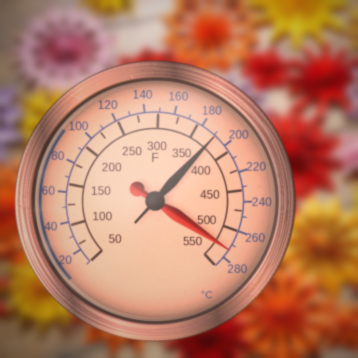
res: {"value": 525, "unit": "°F"}
